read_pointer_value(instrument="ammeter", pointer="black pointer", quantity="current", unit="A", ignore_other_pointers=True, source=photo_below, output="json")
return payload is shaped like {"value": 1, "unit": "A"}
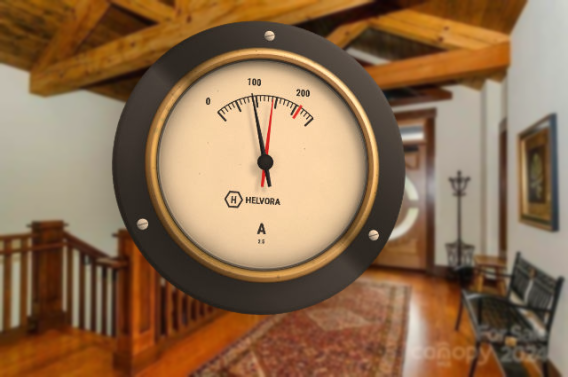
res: {"value": 90, "unit": "A"}
